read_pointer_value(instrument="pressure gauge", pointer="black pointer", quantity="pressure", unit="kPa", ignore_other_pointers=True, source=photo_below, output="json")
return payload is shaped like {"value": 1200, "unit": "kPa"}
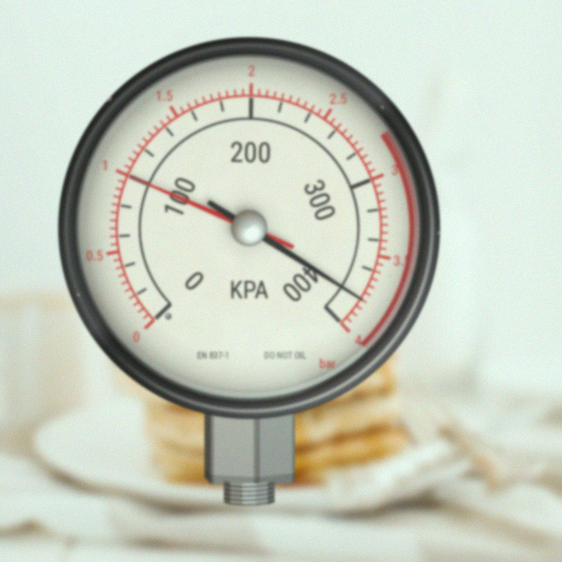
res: {"value": 380, "unit": "kPa"}
